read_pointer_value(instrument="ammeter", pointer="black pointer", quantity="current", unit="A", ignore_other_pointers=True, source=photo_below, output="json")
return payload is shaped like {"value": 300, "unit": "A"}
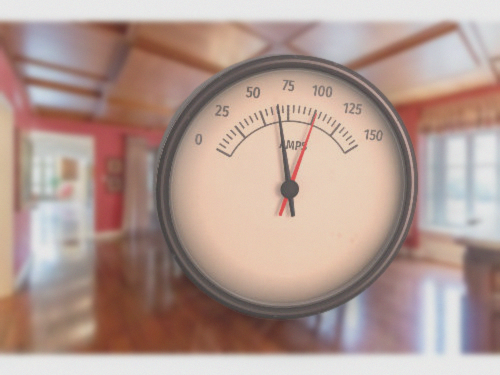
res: {"value": 65, "unit": "A"}
